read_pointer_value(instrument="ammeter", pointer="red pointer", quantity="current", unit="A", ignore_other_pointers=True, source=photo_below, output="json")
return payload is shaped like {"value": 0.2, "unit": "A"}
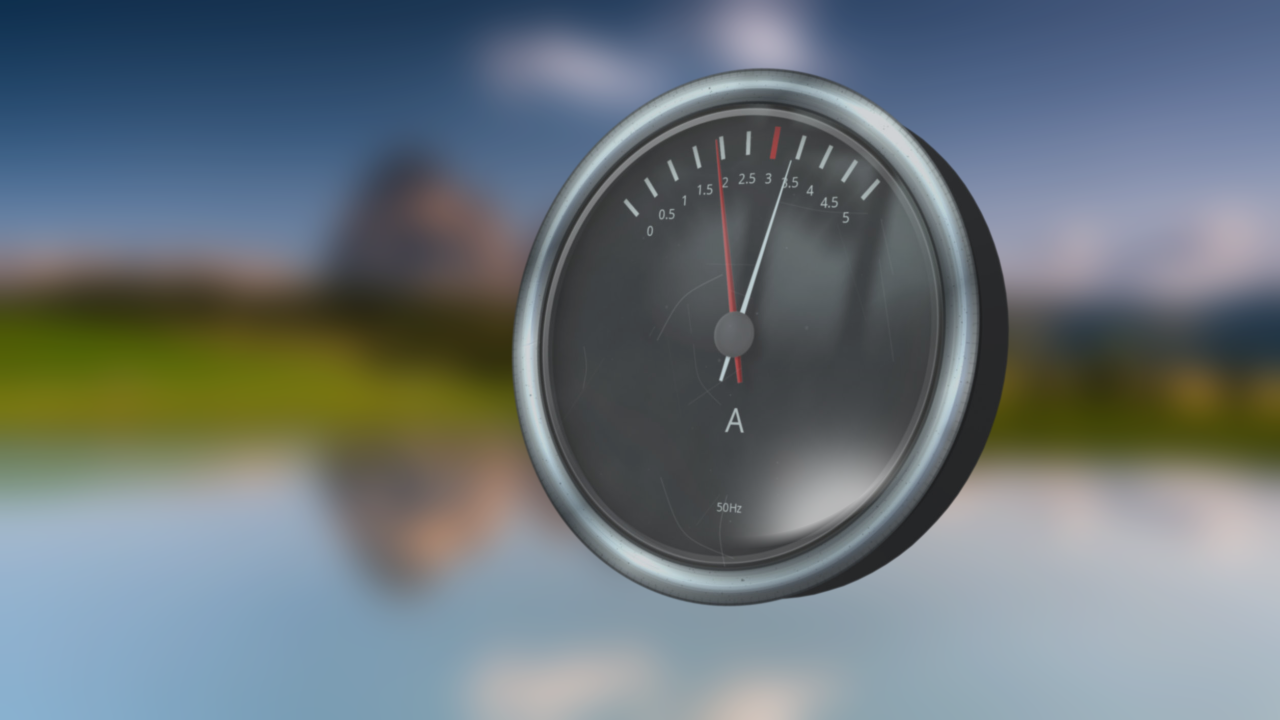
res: {"value": 2, "unit": "A"}
